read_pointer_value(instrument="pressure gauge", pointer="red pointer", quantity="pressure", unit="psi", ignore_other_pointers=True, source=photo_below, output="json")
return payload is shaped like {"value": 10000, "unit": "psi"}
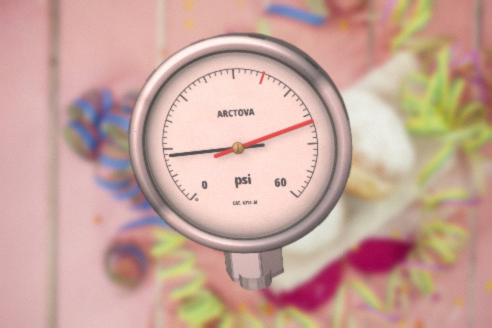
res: {"value": 46, "unit": "psi"}
